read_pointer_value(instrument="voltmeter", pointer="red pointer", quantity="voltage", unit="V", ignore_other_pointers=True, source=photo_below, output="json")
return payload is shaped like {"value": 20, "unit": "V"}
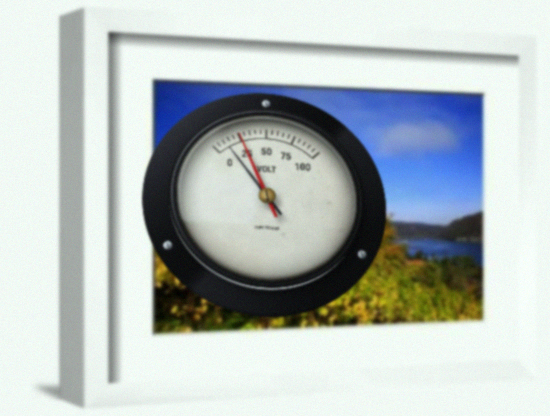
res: {"value": 25, "unit": "V"}
